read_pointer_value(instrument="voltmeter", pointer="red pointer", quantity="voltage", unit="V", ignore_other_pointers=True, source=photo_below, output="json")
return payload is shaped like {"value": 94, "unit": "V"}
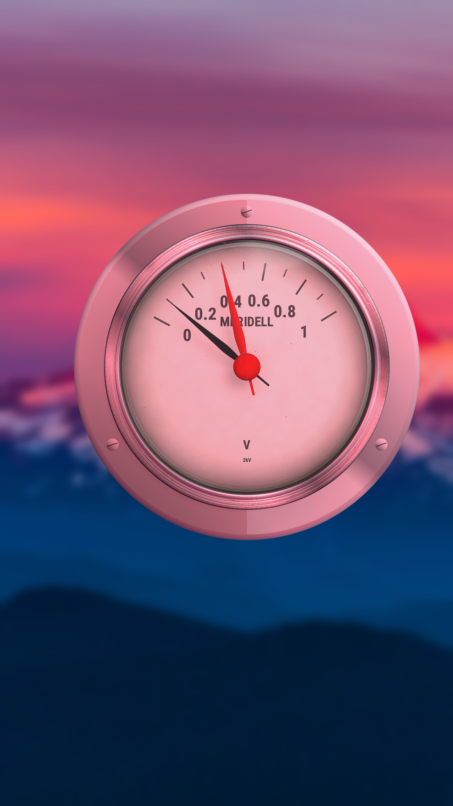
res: {"value": 0.4, "unit": "V"}
